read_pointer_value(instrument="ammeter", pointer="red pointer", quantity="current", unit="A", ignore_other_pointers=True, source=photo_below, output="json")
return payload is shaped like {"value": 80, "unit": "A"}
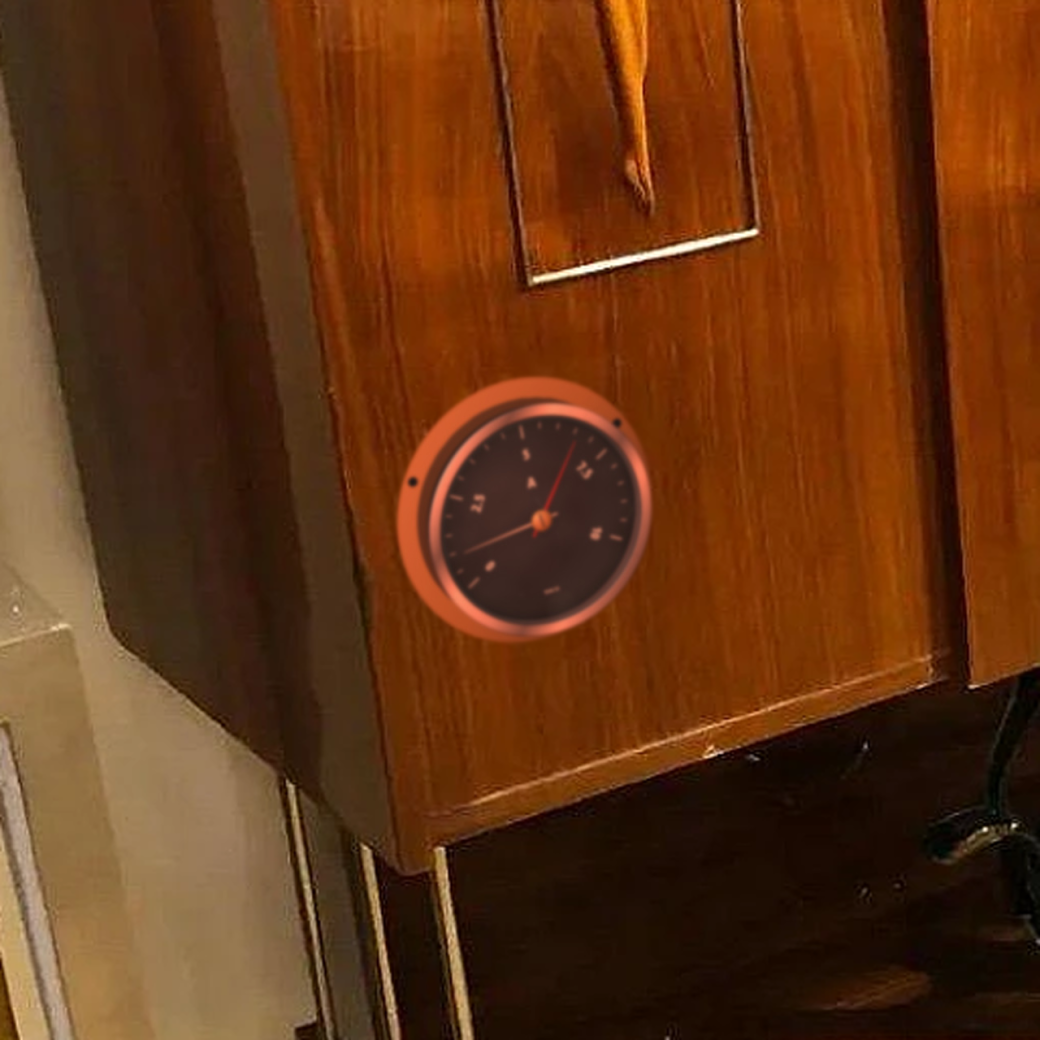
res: {"value": 6.5, "unit": "A"}
